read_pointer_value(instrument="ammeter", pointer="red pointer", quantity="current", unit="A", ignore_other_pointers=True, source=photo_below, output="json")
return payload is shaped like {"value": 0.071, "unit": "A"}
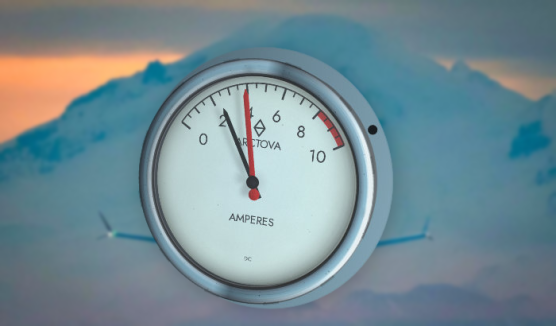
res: {"value": 4, "unit": "A"}
